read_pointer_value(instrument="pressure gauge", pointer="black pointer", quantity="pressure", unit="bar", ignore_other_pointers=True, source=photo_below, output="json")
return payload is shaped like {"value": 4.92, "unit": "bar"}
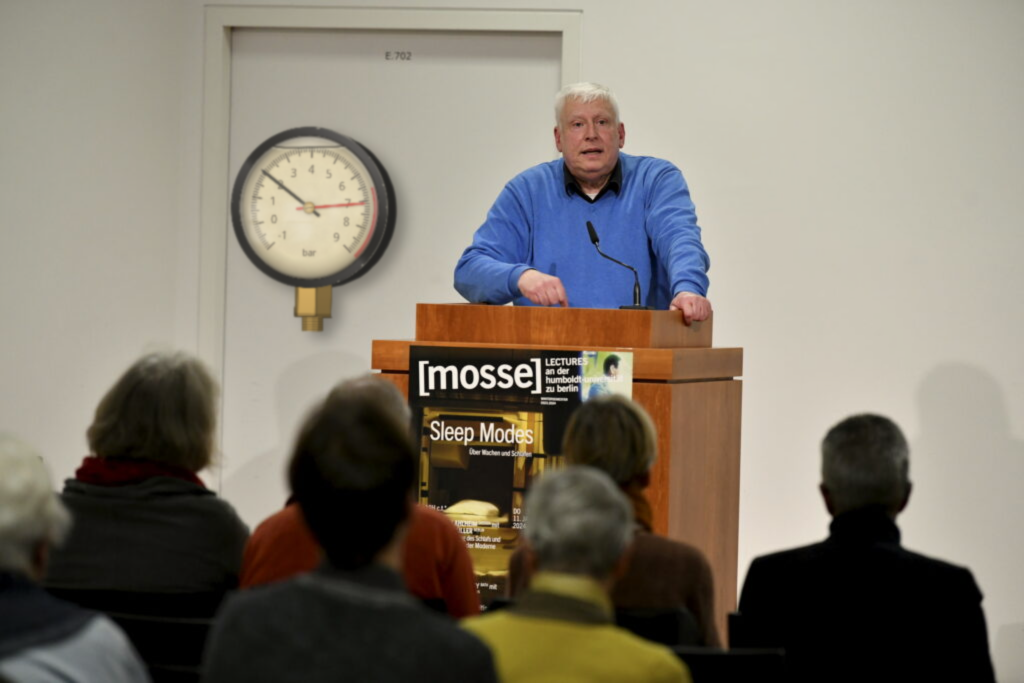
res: {"value": 2, "unit": "bar"}
